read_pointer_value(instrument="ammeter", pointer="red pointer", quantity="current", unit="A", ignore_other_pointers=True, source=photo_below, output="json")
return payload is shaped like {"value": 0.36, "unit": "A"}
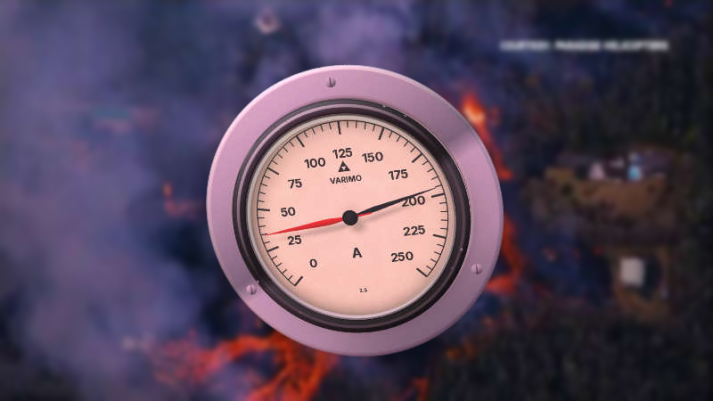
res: {"value": 35, "unit": "A"}
